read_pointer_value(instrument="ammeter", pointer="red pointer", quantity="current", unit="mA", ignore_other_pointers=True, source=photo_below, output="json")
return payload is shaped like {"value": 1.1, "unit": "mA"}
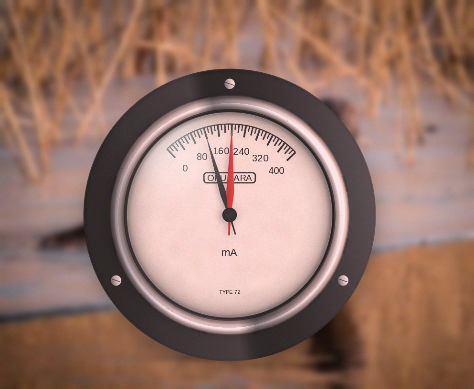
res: {"value": 200, "unit": "mA"}
